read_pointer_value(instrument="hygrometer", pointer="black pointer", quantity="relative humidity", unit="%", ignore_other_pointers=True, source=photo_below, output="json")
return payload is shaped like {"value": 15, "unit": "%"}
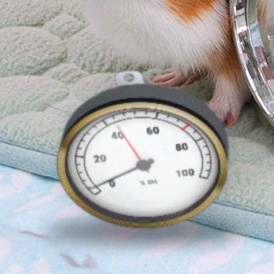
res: {"value": 4, "unit": "%"}
